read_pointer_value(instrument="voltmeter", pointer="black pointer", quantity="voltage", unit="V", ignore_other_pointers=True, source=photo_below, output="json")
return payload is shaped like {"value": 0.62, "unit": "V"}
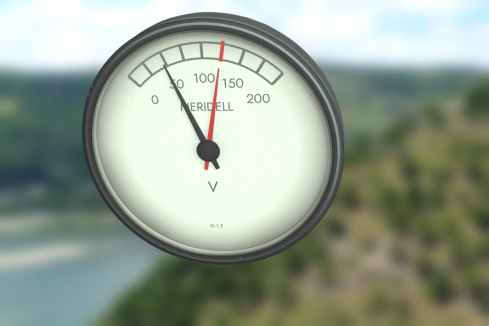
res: {"value": 50, "unit": "V"}
